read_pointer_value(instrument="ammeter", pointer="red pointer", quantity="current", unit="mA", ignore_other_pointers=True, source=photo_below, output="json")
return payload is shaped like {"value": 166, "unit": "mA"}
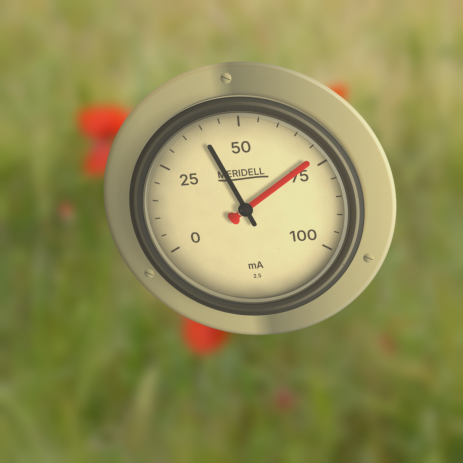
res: {"value": 72.5, "unit": "mA"}
